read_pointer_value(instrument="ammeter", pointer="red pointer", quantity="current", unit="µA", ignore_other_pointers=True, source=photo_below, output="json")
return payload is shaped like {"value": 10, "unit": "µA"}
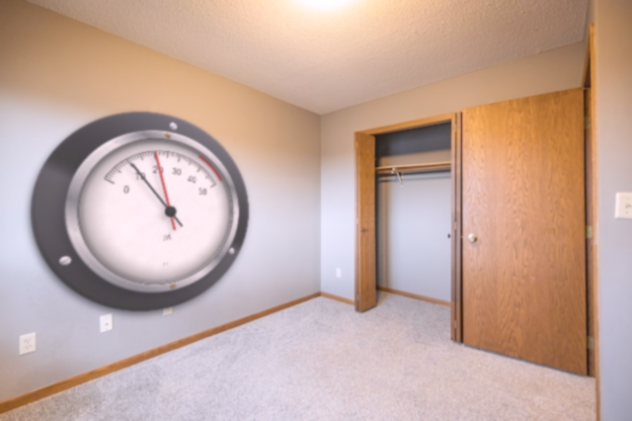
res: {"value": 20, "unit": "µA"}
